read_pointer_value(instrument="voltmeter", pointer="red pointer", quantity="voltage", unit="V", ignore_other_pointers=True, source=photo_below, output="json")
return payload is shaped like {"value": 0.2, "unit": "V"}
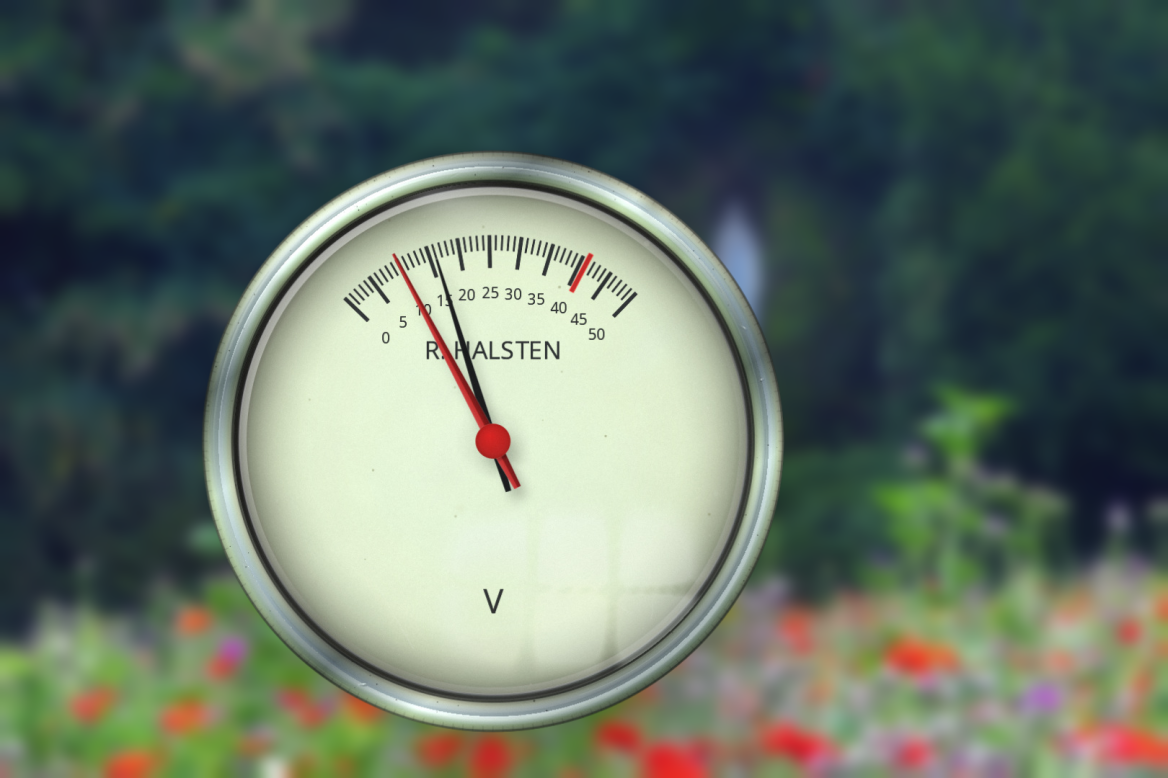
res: {"value": 10, "unit": "V"}
